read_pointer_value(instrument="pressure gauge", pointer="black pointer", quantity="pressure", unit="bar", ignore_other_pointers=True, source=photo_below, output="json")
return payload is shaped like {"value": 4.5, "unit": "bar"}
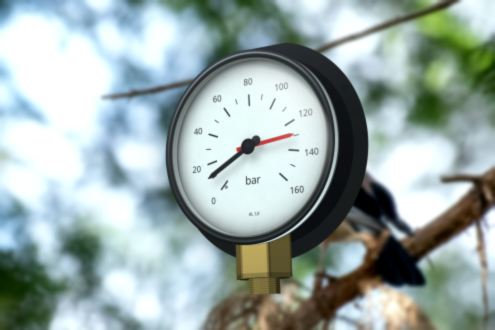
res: {"value": 10, "unit": "bar"}
